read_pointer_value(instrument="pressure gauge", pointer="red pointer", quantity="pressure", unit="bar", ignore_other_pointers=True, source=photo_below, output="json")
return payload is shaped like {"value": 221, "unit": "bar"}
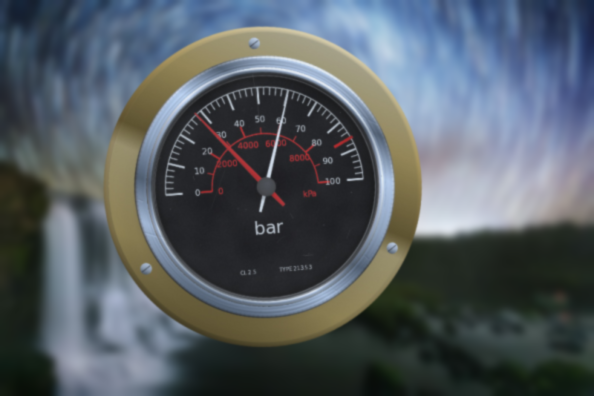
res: {"value": 28, "unit": "bar"}
